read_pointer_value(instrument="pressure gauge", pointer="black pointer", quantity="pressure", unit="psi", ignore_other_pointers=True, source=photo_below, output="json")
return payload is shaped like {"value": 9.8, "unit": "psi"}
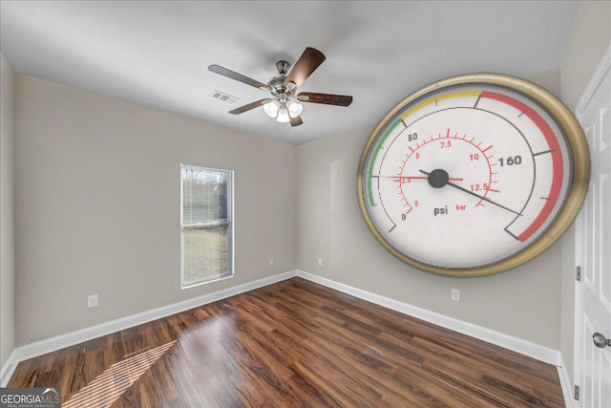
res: {"value": 190, "unit": "psi"}
